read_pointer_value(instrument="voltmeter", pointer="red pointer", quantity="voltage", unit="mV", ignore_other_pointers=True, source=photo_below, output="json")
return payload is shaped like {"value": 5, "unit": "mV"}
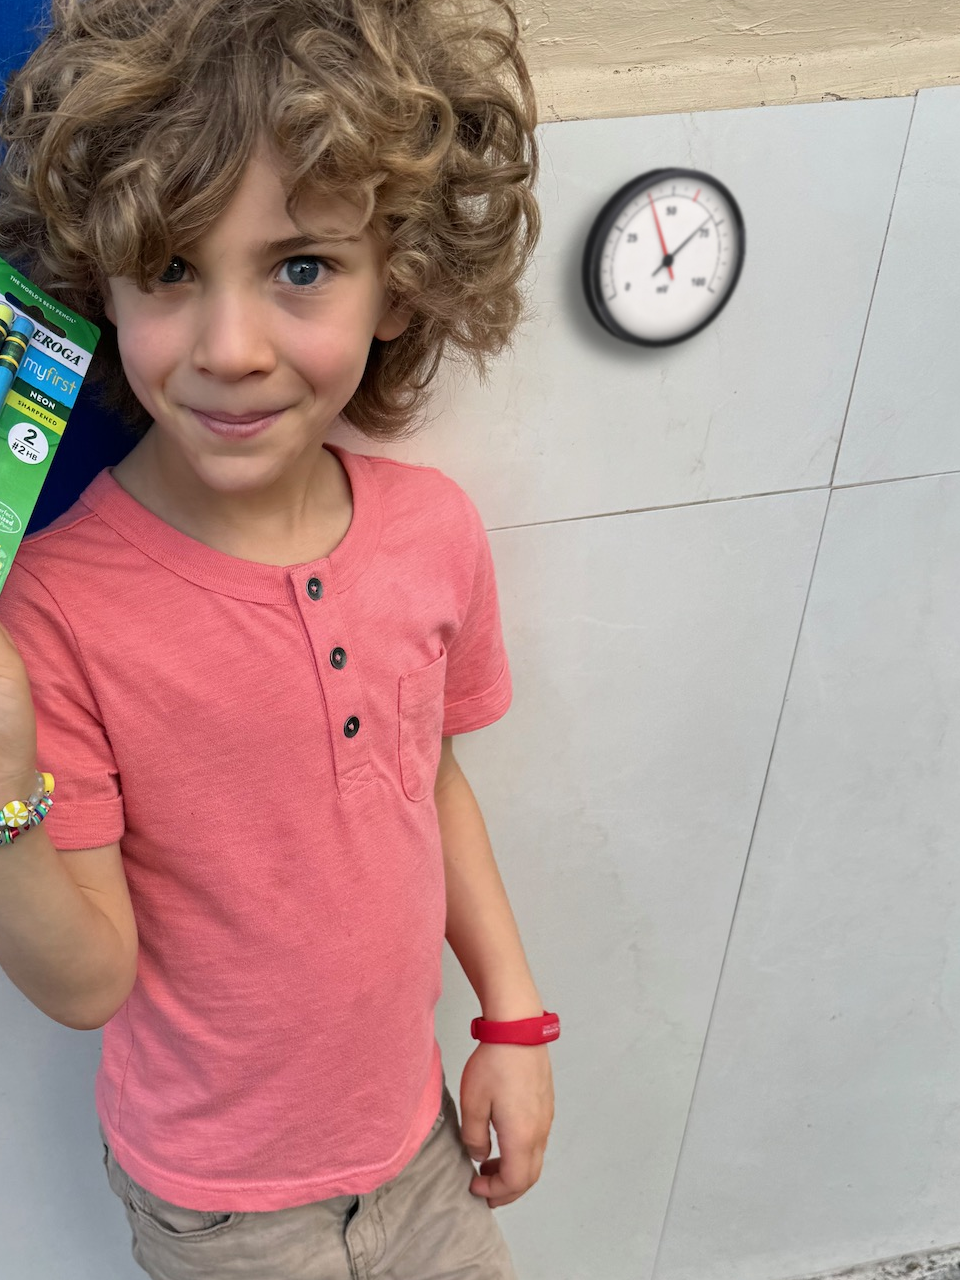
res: {"value": 40, "unit": "mV"}
